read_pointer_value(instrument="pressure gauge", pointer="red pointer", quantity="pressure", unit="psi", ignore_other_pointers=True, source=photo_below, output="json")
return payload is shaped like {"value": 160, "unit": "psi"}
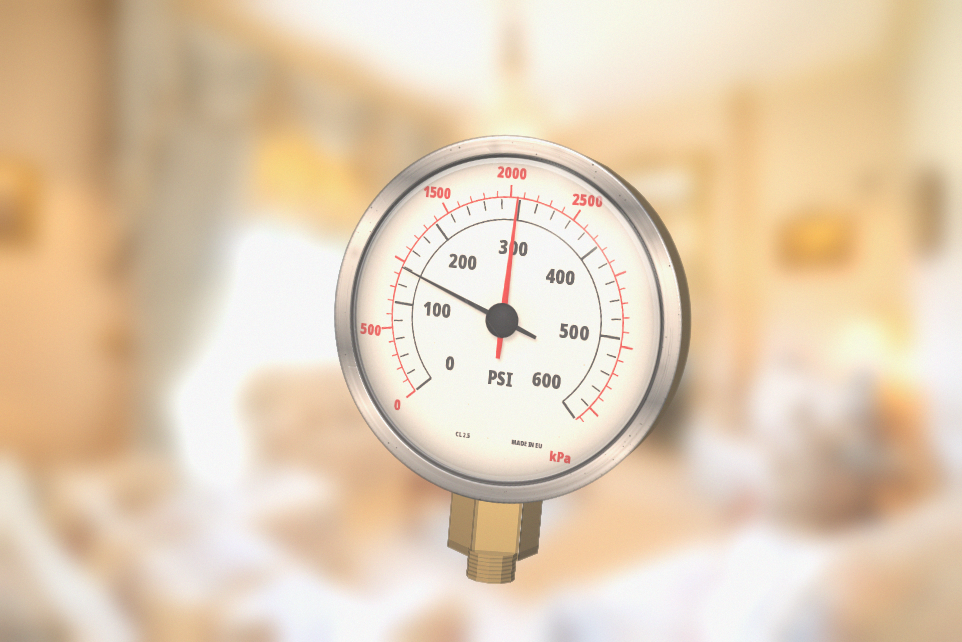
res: {"value": 300, "unit": "psi"}
